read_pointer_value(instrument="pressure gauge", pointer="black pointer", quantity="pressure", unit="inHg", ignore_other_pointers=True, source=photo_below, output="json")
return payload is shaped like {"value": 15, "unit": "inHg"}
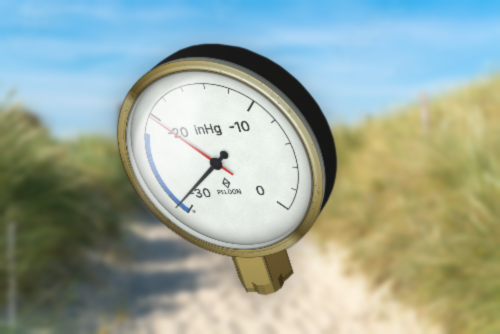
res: {"value": -29, "unit": "inHg"}
